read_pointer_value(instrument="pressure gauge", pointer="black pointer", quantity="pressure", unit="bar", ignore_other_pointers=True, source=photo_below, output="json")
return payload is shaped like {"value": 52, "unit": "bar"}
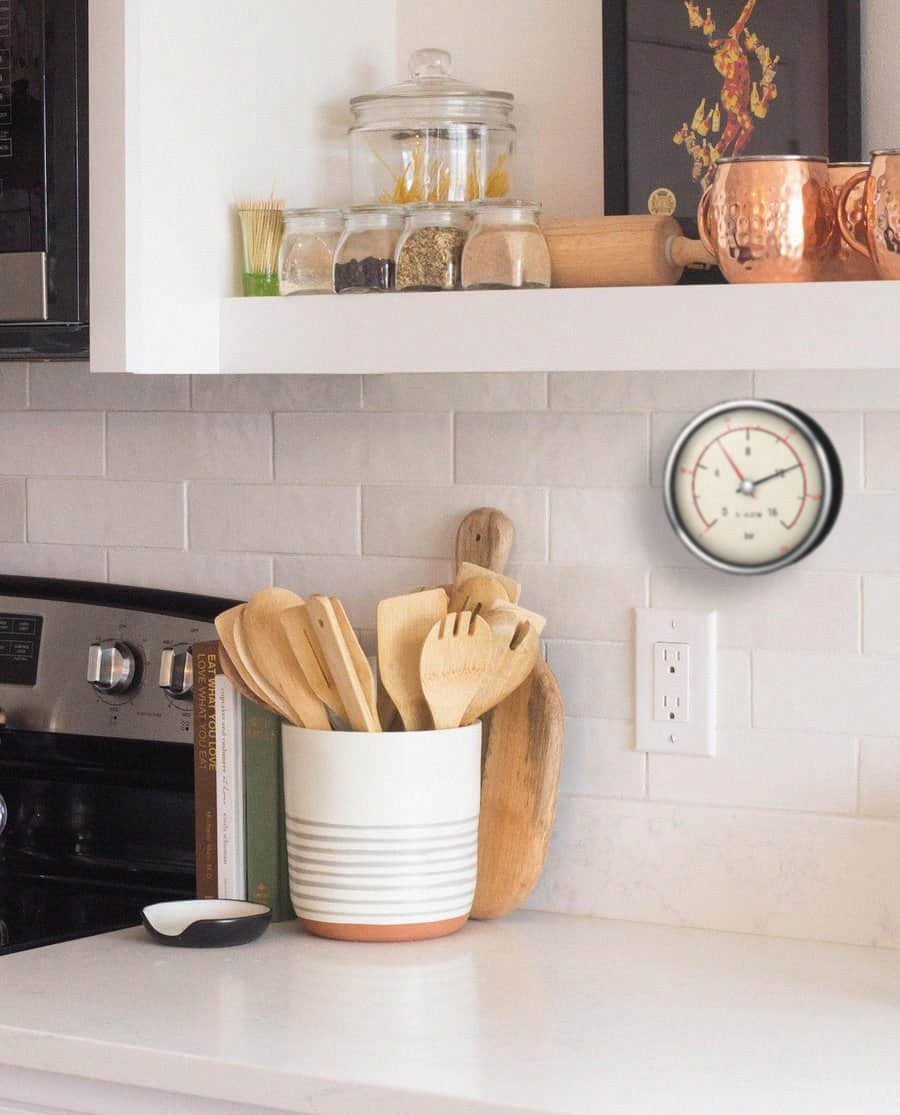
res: {"value": 12, "unit": "bar"}
